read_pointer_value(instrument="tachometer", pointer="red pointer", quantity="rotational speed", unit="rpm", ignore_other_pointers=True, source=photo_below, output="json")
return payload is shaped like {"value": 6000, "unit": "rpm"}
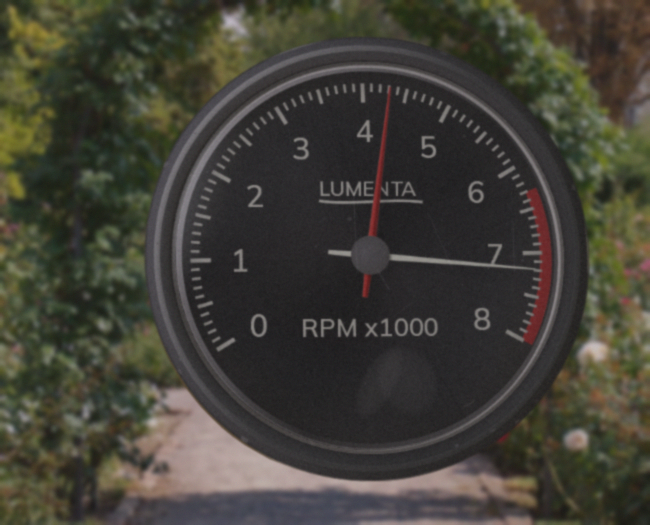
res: {"value": 4300, "unit": "rpm"}
